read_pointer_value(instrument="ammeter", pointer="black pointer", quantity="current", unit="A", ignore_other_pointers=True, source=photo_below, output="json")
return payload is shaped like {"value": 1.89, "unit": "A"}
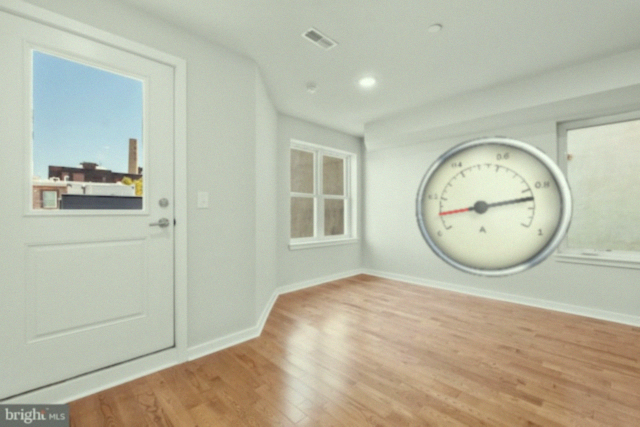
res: {"value": 0.85, "unit": "A"}
